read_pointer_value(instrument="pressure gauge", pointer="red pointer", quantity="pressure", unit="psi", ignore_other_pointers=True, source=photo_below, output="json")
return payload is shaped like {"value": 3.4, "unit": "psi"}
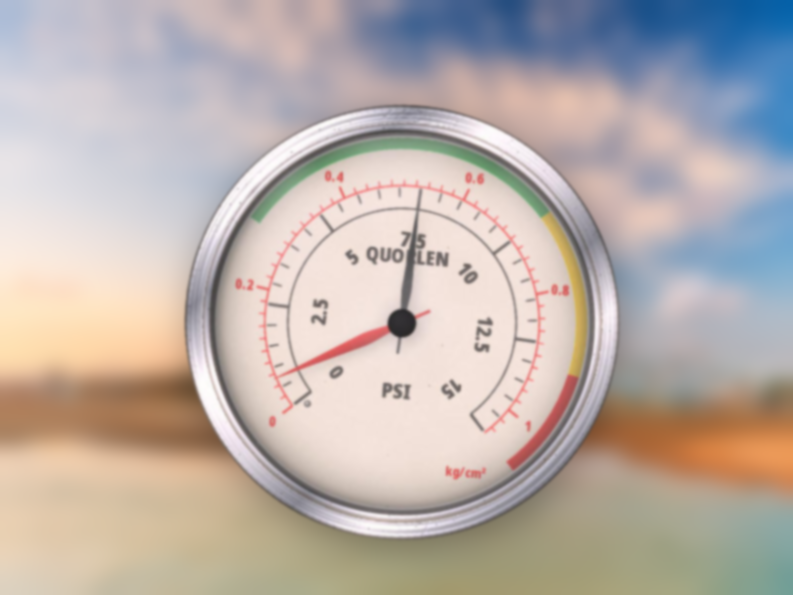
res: {"value": 0.75, "unit": "psi"}
